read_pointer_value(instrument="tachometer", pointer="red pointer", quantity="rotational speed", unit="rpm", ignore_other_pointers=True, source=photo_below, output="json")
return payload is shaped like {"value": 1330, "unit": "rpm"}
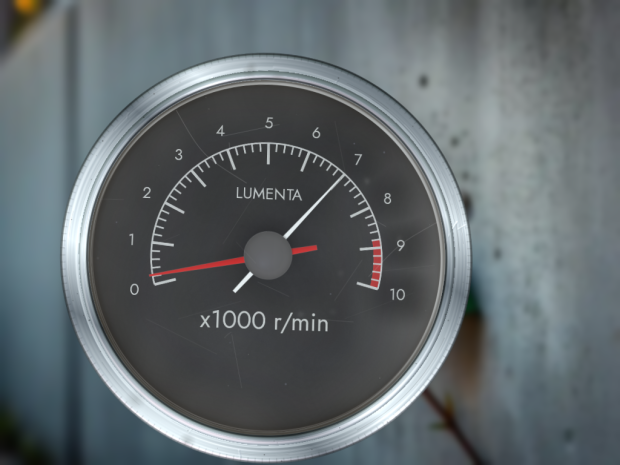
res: {"value": 200, "unit": "rpm"}
